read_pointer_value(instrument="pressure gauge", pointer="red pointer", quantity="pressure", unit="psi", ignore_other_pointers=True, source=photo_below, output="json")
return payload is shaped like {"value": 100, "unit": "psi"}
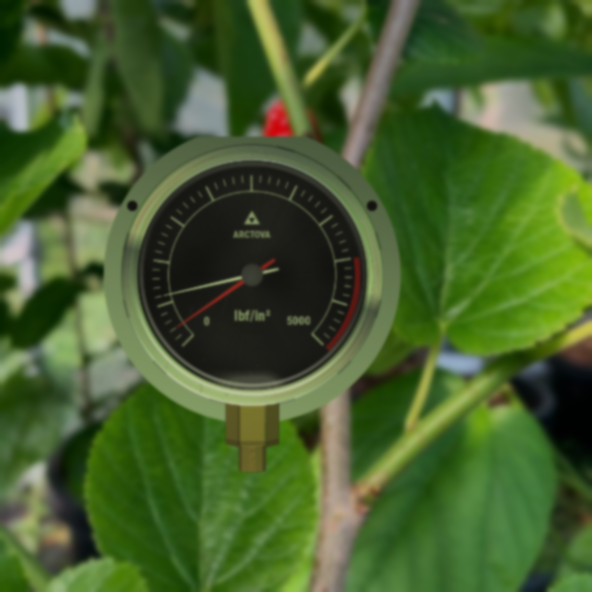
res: {"value": 200, "unit": "psi"}
